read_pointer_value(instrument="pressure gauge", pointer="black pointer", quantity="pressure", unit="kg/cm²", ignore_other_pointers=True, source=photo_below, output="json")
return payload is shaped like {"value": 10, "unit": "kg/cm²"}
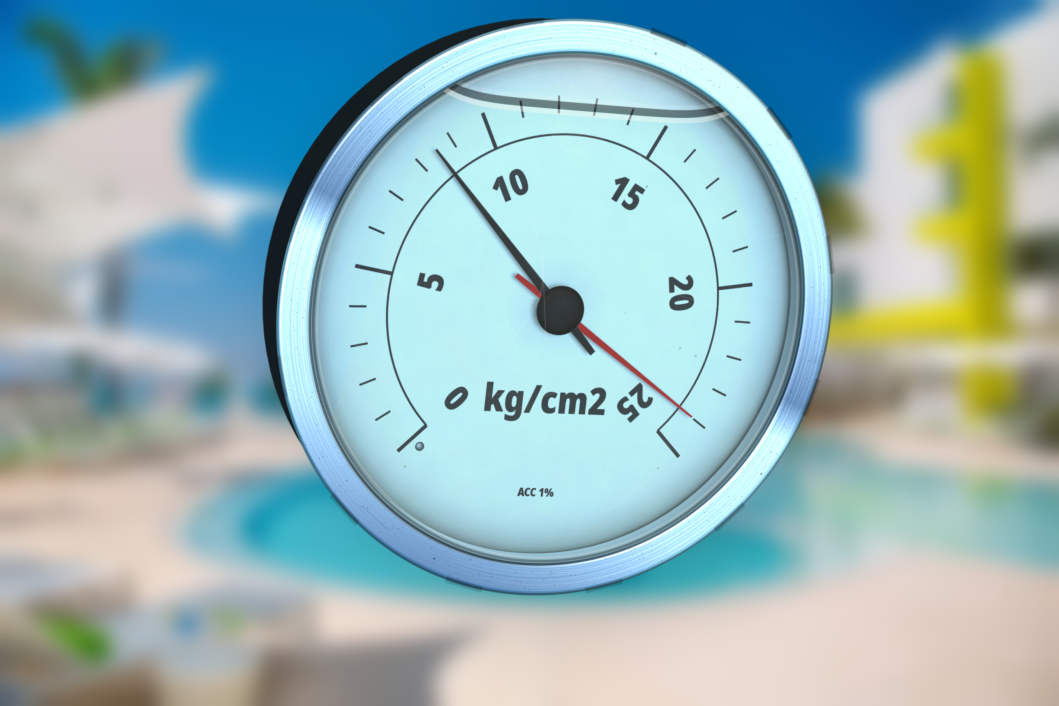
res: {"value": 8.5, "unit": "kg/cm²"}
